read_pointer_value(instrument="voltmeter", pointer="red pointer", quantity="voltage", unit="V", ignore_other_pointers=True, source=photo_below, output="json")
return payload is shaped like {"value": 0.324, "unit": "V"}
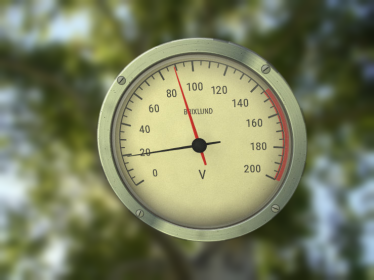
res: {"value": 90, "unit": "V"}
